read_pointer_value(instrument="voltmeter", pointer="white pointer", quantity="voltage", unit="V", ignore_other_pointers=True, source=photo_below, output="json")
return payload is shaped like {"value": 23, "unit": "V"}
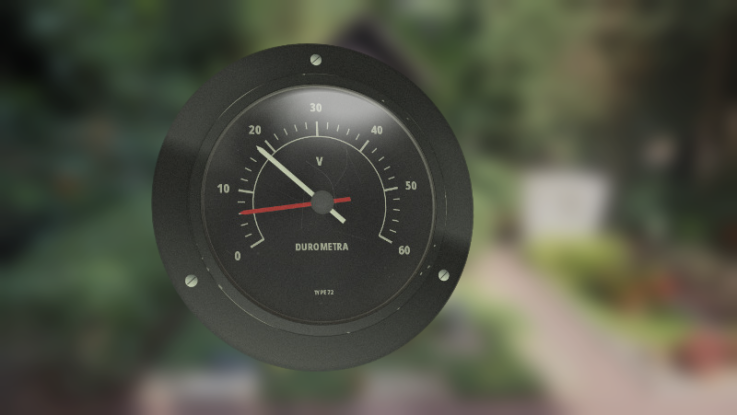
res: {"value": 18, "unit": "V"}
